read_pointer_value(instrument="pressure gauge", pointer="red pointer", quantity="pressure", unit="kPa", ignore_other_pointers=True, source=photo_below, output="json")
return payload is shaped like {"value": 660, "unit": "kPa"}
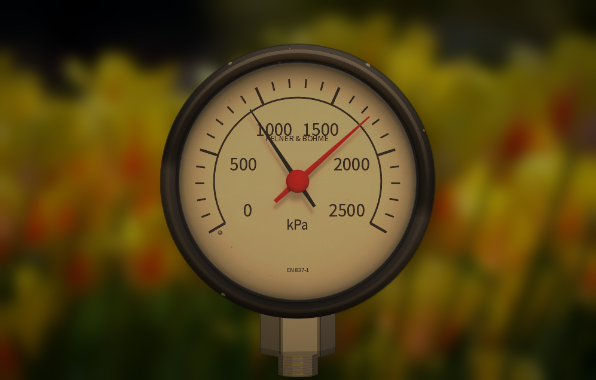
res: {"value": 1750, "unit": "kPa"}
